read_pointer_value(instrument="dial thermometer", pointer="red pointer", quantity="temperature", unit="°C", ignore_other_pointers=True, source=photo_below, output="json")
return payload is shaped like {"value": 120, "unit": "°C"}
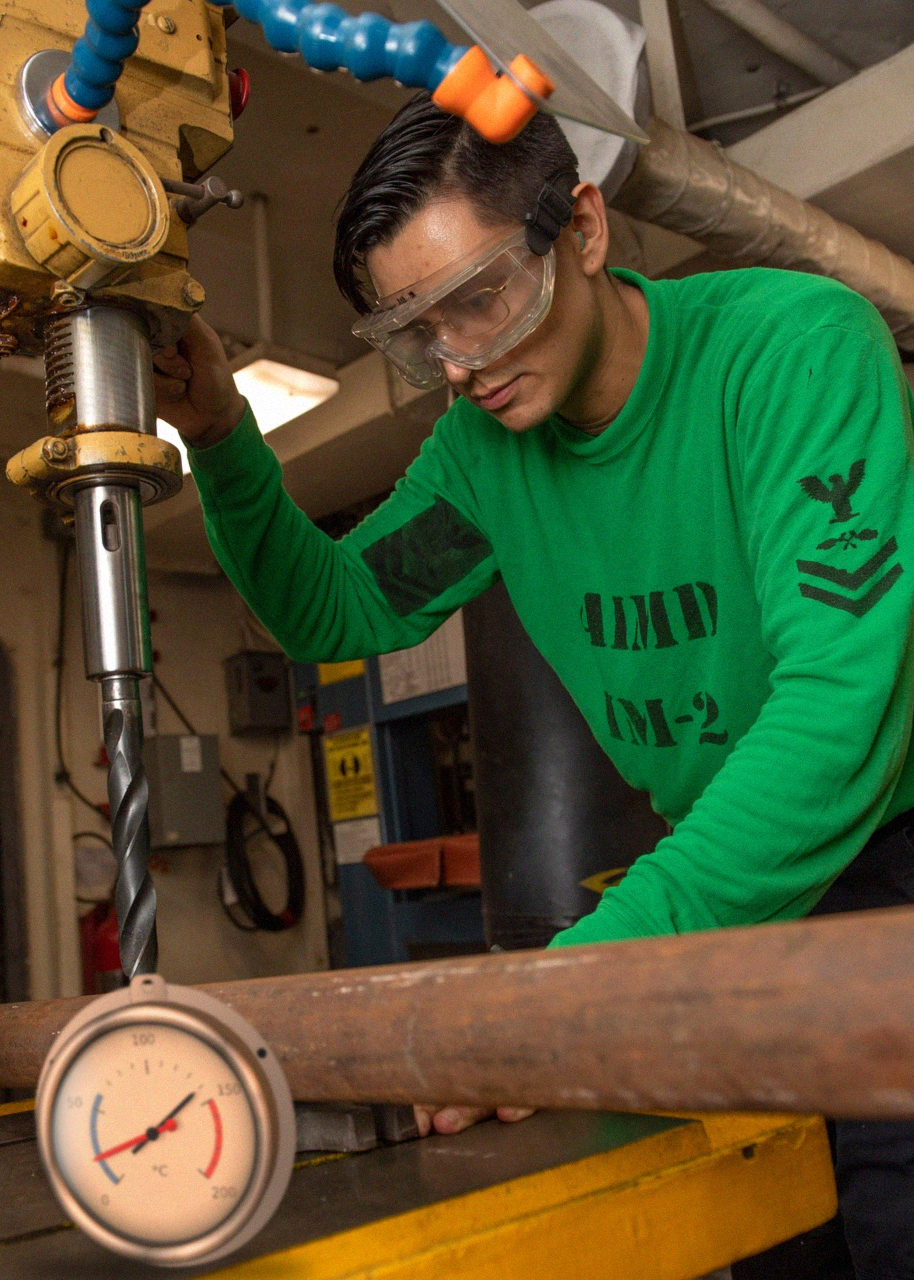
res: {"value": 20, "unit": "°C"}
